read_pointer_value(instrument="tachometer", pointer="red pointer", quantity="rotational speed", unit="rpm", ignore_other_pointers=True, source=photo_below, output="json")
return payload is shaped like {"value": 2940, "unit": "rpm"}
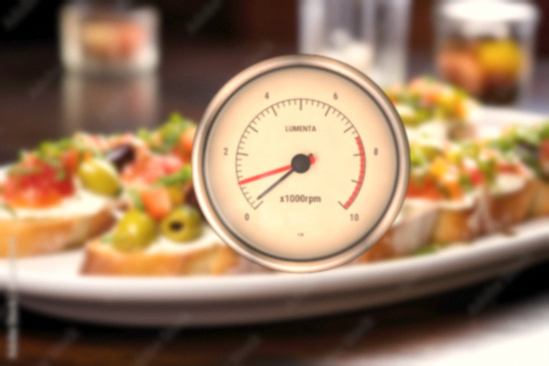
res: {"value": 1000, "unit": "rpm"}
